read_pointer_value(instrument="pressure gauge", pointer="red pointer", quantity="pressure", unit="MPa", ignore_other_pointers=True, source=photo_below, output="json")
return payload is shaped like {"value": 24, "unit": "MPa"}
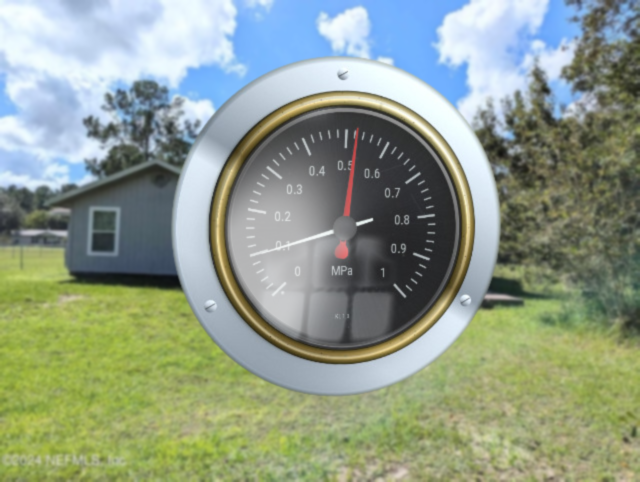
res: {"value": 0.52, "unit": "MPa"}
